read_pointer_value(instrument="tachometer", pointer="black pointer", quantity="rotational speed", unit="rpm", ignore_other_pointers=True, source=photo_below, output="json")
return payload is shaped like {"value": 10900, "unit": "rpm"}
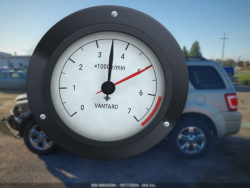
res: {"value": 3500, "unit": "rpm"}
